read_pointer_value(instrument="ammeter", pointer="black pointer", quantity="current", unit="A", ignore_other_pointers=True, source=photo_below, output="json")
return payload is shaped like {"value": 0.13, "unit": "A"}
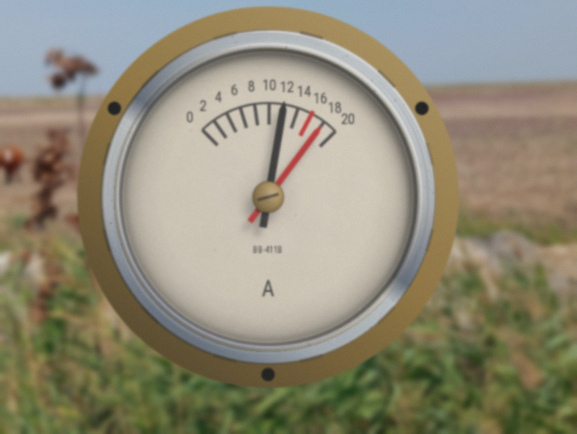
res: {"value": 12, "unit": "A"}
